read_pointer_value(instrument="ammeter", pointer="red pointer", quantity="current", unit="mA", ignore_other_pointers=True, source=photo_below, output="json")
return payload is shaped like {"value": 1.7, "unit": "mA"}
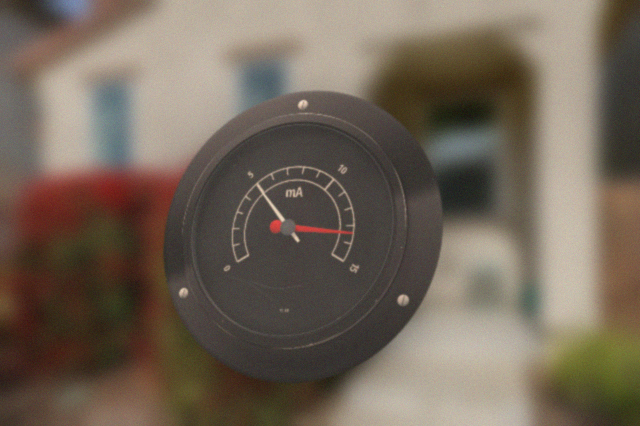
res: {"value": 13.5, "unit": "mA"}
